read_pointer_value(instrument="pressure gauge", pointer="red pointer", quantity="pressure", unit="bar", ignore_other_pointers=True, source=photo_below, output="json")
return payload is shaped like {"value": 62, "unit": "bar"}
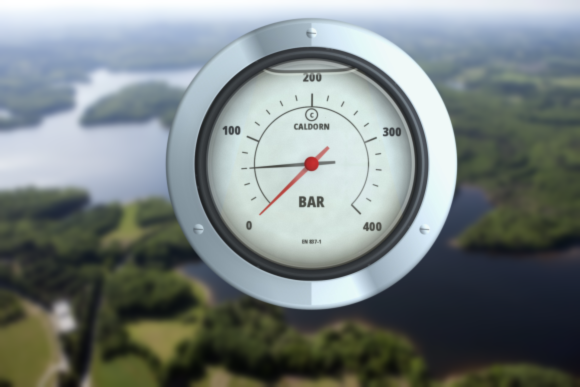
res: {"value": 0, "unit": "bar"}
